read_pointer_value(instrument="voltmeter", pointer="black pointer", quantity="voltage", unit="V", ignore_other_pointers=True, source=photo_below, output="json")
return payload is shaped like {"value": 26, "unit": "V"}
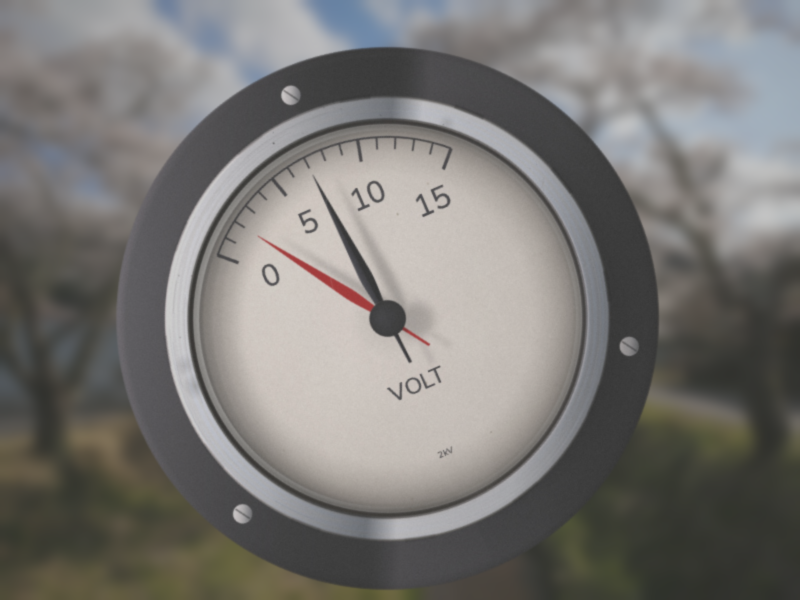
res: {"value": 7, "unit": "V"}
